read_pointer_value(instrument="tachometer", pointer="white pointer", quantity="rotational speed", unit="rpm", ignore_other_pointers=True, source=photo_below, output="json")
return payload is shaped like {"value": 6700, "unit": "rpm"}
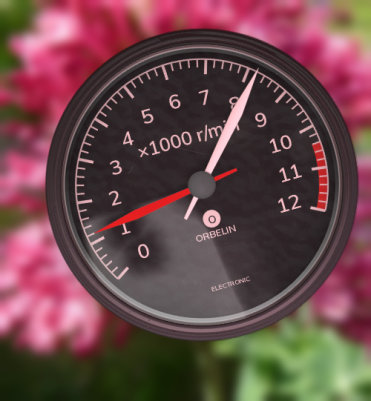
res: {"value": 8200, "unit": "rpm"}
